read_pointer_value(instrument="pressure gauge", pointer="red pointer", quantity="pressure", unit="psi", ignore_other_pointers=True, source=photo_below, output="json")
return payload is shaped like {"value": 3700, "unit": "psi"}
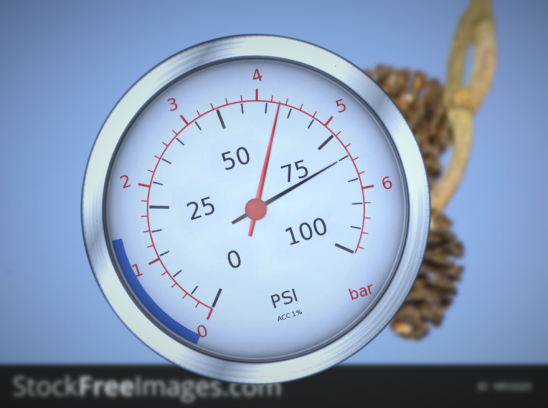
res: {"value": 62.5, "unit": "psi"}
